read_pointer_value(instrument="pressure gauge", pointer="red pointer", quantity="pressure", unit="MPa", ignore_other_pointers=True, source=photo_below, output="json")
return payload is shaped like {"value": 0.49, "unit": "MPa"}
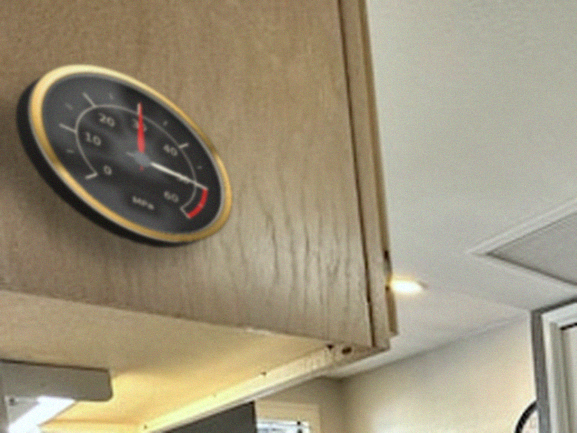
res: {"value": 30, "unit": "MPa"}
